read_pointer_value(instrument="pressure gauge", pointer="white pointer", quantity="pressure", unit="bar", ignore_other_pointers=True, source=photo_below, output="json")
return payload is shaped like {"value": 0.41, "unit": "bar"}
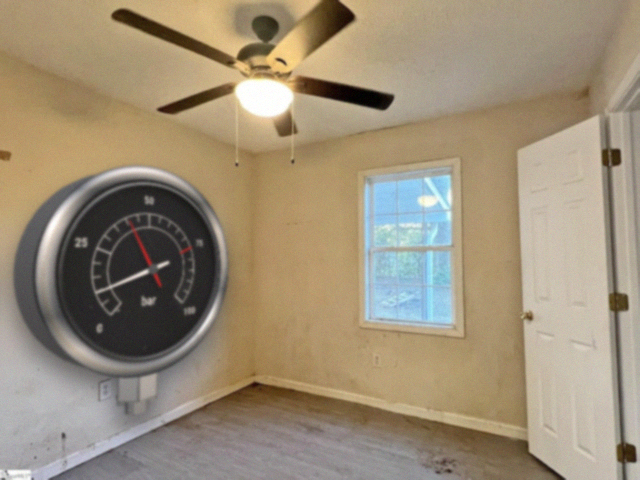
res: {"value": 10, "unit": "bar"}
